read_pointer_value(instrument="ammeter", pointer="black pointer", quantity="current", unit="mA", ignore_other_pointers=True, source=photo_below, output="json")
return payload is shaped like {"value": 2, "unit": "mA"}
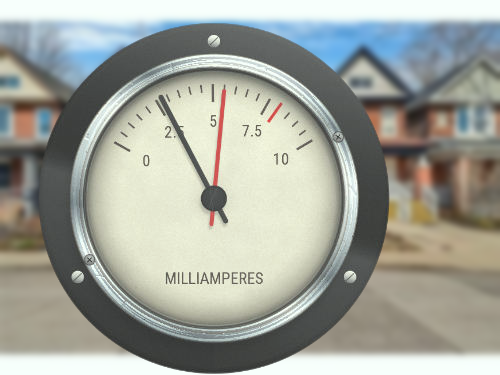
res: {"value": 2.75, "unit": "mA"}
